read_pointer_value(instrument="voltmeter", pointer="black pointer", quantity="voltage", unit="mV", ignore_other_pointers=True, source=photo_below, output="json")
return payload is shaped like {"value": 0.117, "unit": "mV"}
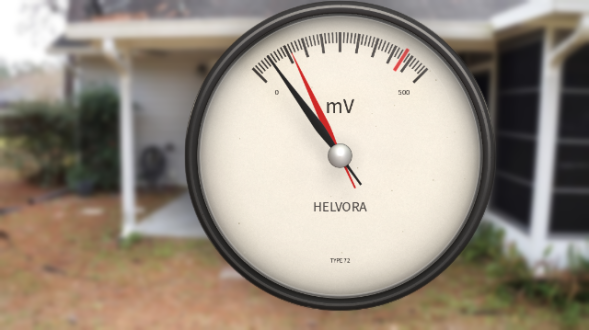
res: {"value": 50, "unit": "mV"}
